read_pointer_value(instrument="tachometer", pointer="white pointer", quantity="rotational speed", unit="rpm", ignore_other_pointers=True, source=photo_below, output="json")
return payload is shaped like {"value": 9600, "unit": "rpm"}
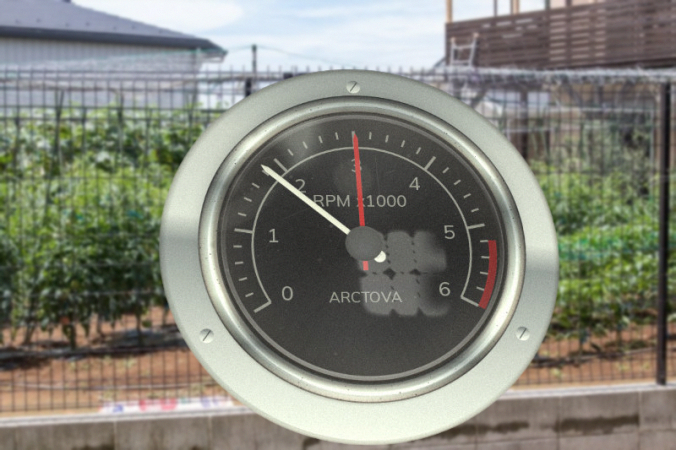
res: {"value": 1800, "unit": "rpm"}
